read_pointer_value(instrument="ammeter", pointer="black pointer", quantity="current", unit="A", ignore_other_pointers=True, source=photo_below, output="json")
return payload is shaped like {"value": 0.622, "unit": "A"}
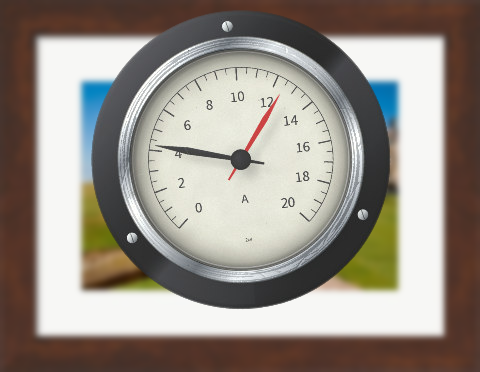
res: {"value": 4.25, "unit": "A"}
